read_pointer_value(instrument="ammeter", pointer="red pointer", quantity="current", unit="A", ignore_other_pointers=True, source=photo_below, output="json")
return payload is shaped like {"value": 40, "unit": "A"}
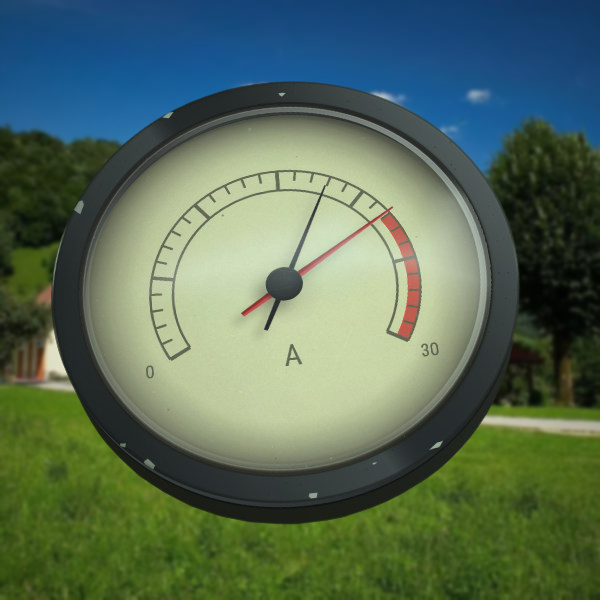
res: {"value": 22, "unit": "A"}
